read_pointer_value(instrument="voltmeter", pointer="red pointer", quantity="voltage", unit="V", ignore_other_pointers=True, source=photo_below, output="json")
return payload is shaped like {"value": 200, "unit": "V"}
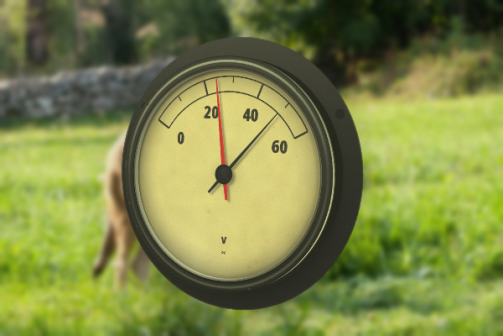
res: {"value": 25, "unit": "V"}
